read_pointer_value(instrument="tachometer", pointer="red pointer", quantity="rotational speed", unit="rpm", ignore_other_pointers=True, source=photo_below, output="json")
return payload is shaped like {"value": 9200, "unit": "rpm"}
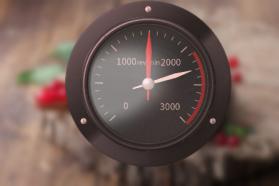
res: {"value": 1500, "unit": "rpm"}
